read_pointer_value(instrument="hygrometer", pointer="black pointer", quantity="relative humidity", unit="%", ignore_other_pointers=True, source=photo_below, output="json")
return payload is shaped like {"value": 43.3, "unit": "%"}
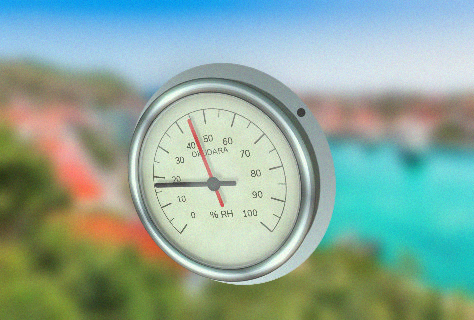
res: {"value": 17.5, "unit": "%"}
